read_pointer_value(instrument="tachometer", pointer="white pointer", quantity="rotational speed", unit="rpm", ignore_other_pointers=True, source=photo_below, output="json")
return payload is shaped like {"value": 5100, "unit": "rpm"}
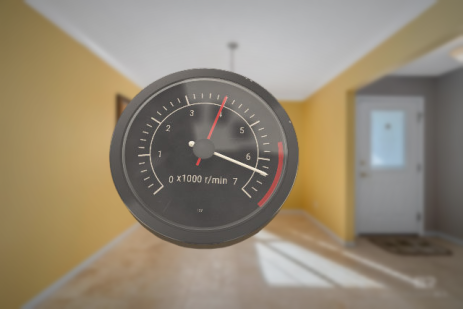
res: {"value": 6400, "unit": "rpm"}
